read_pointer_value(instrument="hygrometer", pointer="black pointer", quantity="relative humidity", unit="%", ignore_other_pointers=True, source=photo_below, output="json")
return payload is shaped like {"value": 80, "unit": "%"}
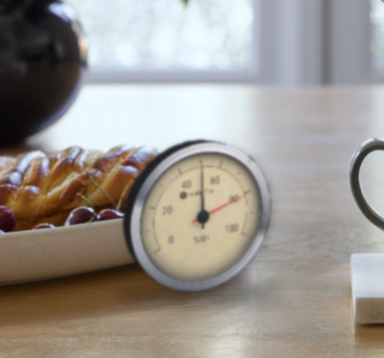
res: {"value": 50, "unit": "%"}
